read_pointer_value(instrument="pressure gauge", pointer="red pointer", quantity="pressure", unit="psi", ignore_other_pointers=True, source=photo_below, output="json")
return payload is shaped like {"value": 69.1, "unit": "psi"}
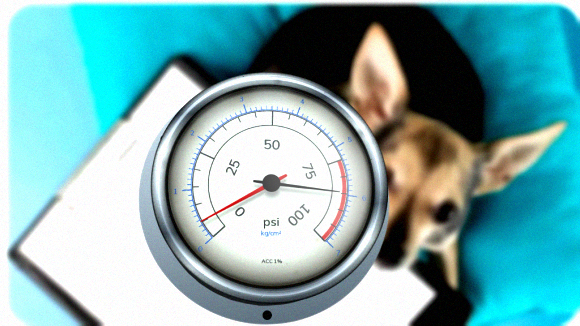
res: {"value": 5, "unit": "psi"}
